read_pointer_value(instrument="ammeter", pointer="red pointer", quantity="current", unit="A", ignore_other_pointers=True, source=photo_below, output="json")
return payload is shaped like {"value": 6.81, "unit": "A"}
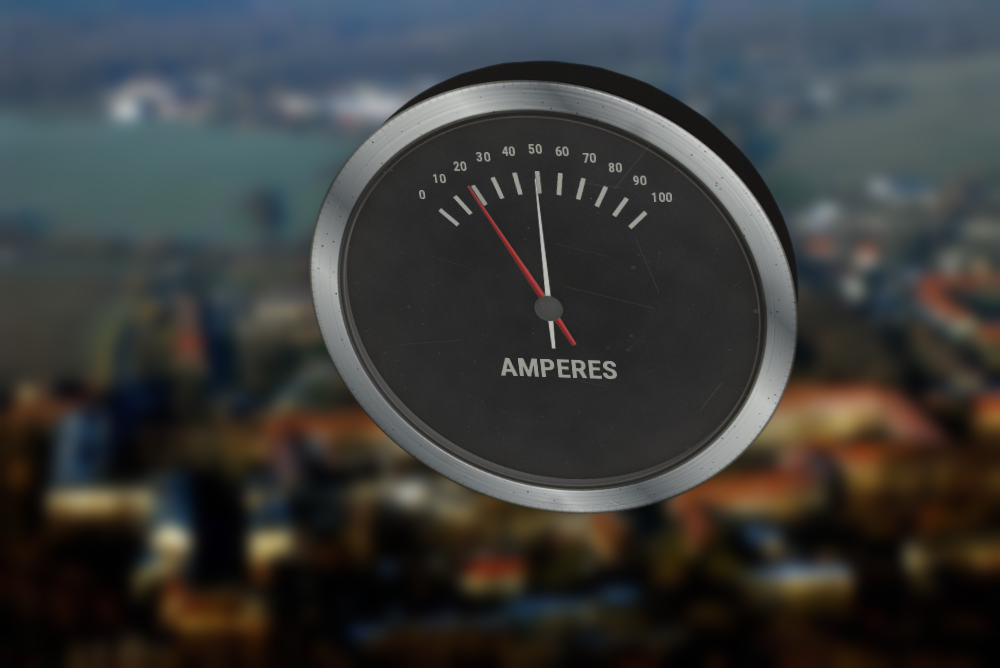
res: {"value": 20, "unit": "A"}
